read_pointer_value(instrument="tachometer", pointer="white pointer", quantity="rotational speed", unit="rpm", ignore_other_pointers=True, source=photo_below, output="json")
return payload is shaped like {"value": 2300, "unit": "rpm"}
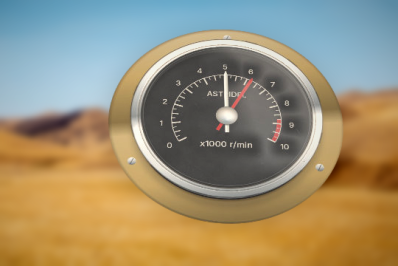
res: {"value": 5000, "unit": "rpm"}
